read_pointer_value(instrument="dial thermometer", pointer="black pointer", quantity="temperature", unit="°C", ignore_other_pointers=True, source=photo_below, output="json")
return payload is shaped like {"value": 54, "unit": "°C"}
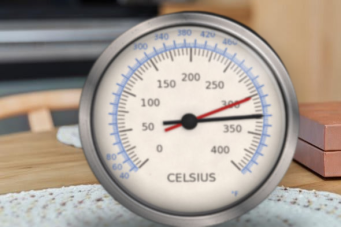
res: {"value": 325, "unit": "°C"}
